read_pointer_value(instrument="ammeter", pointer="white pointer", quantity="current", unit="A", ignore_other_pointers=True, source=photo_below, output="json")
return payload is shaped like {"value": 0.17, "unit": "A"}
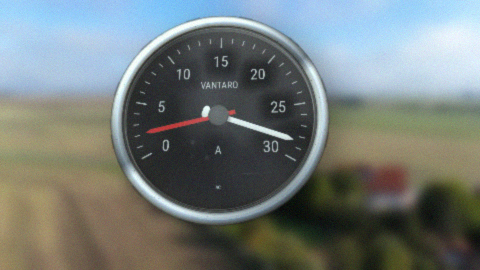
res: {"value": 28.5, "unit": "A"}
